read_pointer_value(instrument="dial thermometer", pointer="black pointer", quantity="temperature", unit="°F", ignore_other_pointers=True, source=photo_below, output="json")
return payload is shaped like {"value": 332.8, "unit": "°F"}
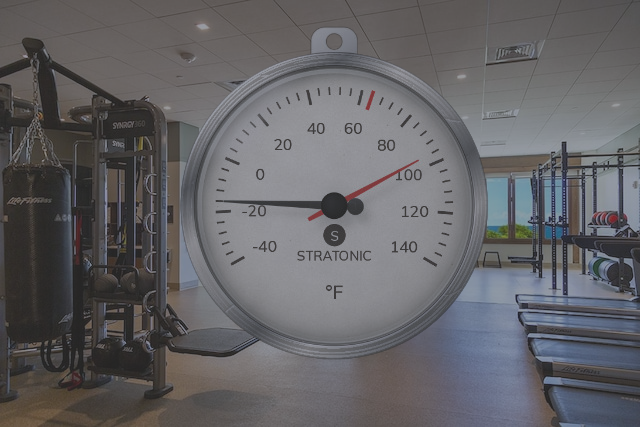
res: {"value": -16, "unit": "°F"}
